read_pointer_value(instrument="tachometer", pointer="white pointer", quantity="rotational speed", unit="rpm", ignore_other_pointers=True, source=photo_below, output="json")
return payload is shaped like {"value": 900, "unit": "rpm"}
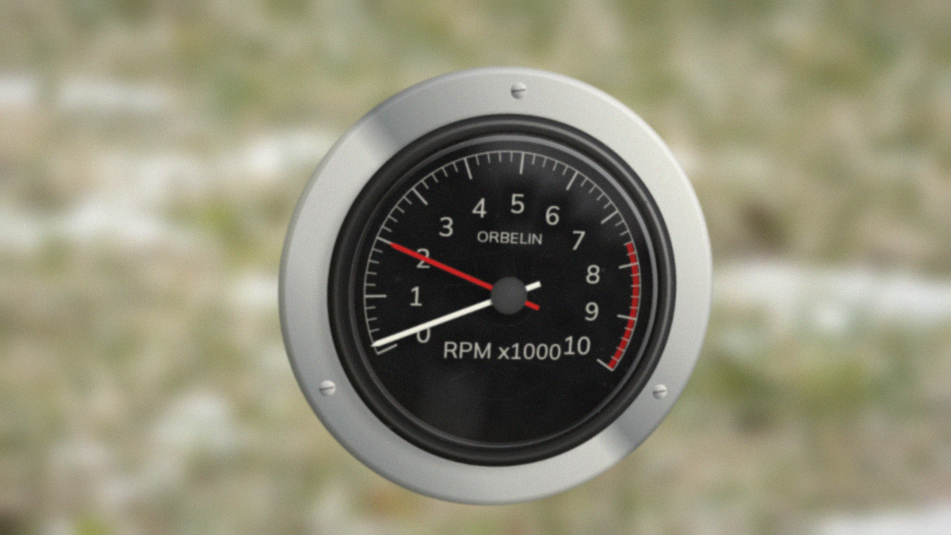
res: {"value": 200, "unit": "rpm"}
